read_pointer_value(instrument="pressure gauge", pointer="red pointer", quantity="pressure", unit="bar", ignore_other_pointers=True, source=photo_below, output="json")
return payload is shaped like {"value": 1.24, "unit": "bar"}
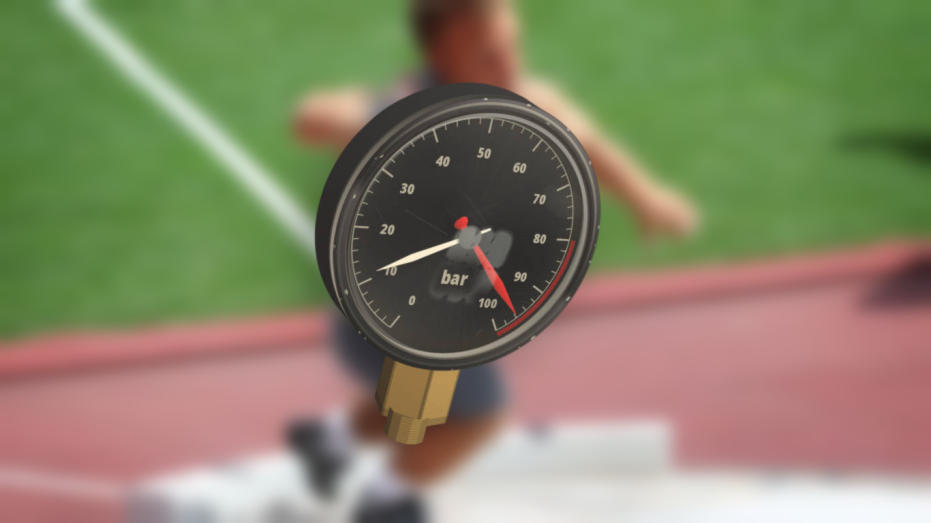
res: {"value": 96, "unit": "bar"}
